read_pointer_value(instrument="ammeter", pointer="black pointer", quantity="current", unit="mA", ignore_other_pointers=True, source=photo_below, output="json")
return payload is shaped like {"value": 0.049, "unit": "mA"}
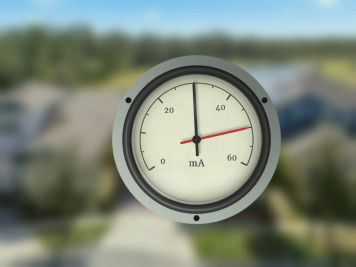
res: {"value": 30, "unit": "mA"}
